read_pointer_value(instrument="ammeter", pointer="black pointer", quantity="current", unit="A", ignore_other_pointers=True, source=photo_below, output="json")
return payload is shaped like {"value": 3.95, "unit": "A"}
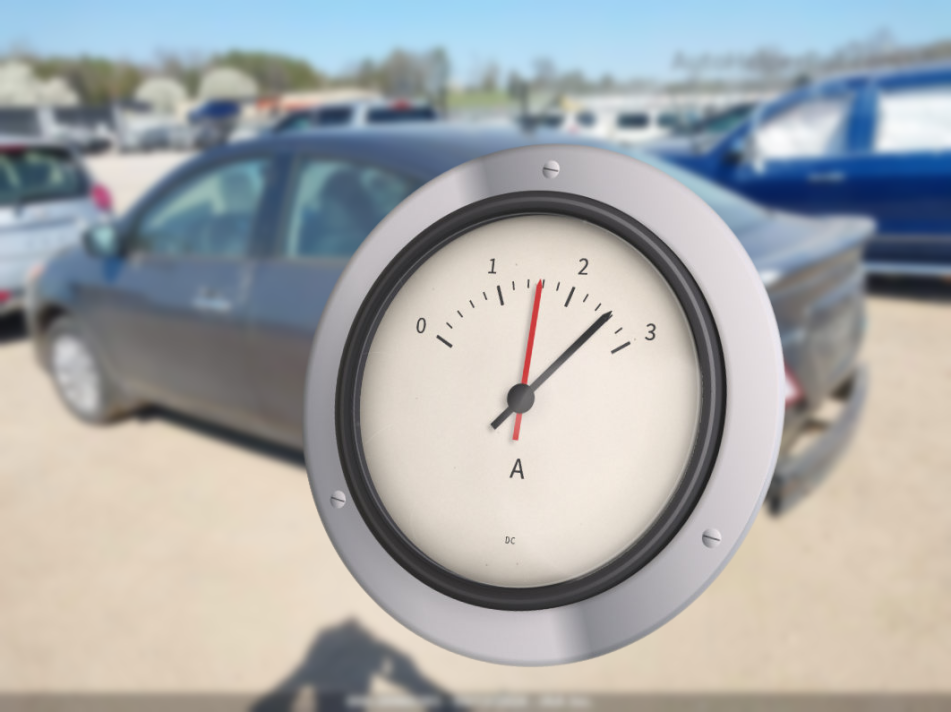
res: {"value": 2.6, "unit": "A"}
